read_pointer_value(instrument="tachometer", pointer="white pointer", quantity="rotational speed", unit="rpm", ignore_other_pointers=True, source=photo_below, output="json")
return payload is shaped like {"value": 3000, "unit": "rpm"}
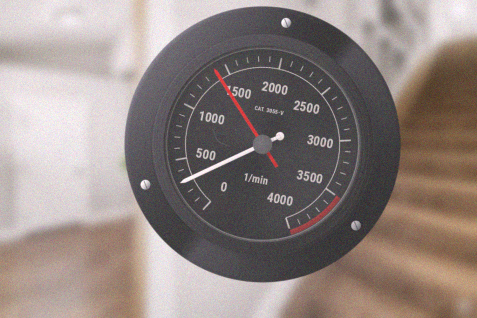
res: {"value": 300, "unit": "rpm"}
